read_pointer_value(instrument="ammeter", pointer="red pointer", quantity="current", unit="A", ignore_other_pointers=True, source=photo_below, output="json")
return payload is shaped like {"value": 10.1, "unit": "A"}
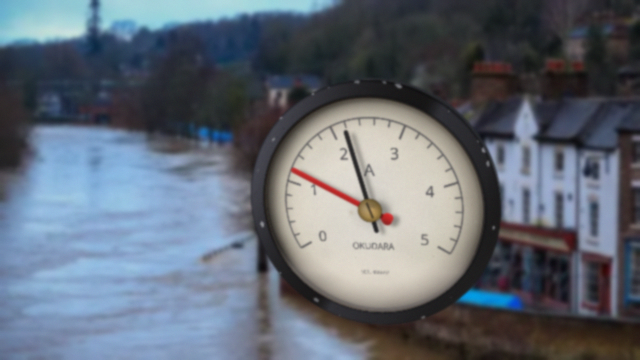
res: {"value": 1.2, "unit": "A"}
